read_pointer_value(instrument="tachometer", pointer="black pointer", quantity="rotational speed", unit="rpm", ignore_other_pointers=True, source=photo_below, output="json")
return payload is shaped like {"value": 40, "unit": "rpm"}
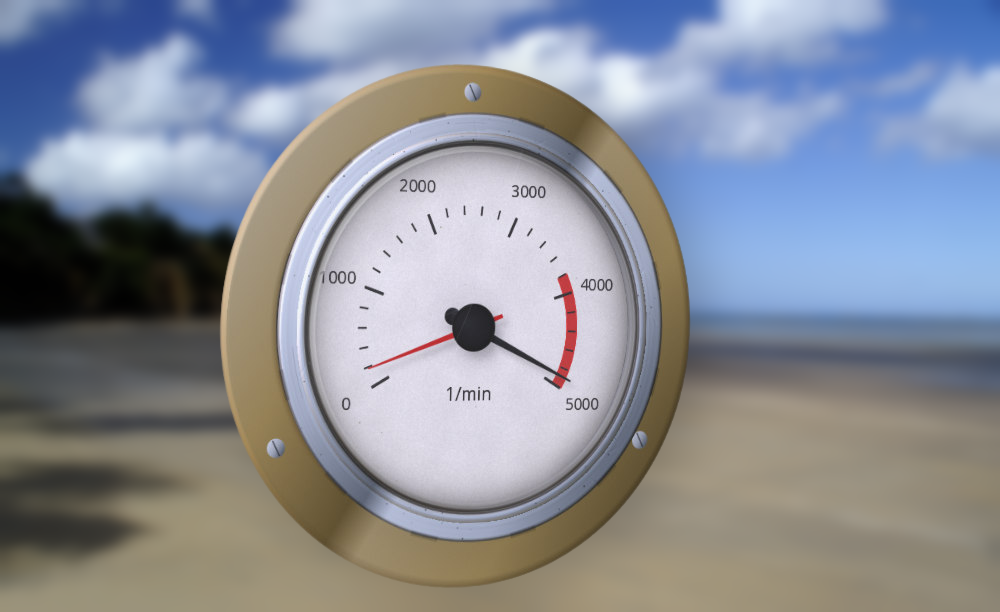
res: {"value": 4900, "unit": "rpm"}
